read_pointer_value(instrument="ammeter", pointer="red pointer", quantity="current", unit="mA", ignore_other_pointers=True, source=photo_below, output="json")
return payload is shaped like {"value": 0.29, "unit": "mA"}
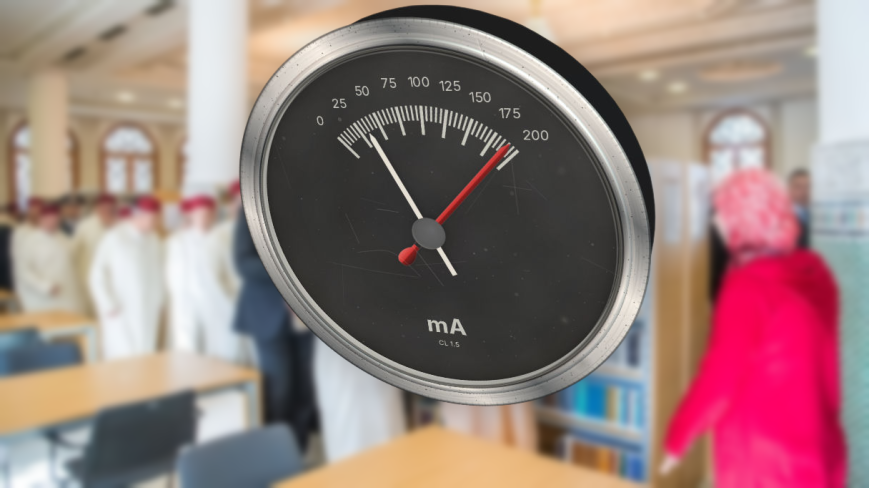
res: {"value": 190, "unit": "mA"}
